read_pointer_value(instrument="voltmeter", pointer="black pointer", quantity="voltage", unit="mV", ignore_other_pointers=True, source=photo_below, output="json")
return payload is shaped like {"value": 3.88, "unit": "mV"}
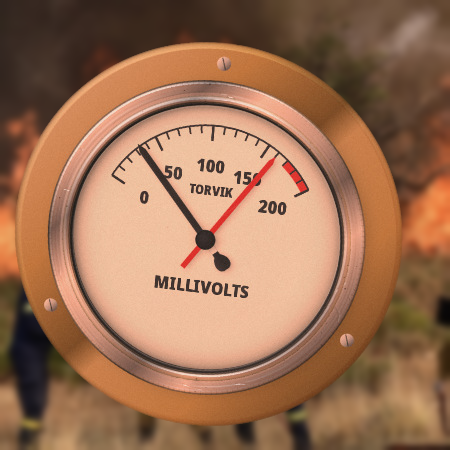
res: {"value": 35, "unit": "mV"}
